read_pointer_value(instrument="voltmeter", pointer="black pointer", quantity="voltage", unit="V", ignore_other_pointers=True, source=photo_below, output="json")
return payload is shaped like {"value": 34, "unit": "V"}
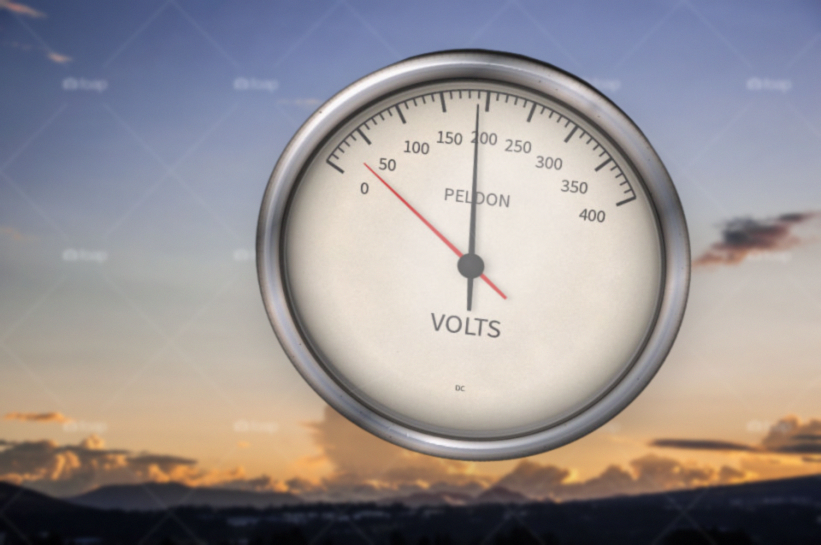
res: {"value": 190, "unit": "V"}
